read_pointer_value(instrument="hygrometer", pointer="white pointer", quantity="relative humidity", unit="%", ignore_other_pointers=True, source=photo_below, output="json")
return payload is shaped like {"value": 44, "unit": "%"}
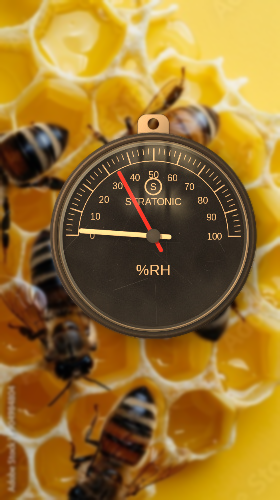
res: {"value": 2, "unit": "%"}
